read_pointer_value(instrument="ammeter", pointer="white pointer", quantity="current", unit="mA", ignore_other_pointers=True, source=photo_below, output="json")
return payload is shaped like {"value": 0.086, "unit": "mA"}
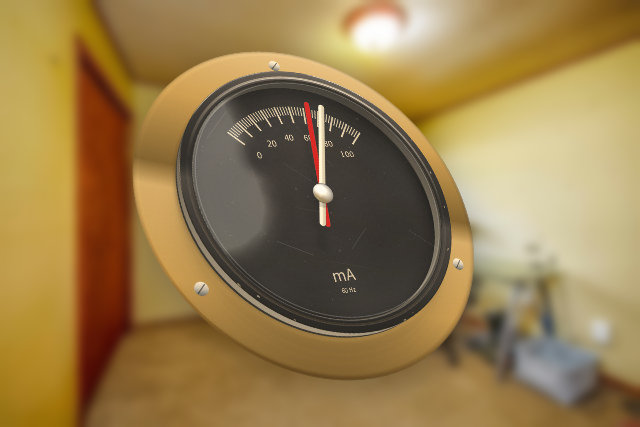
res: {"value": 70, "unit": "mA"}
